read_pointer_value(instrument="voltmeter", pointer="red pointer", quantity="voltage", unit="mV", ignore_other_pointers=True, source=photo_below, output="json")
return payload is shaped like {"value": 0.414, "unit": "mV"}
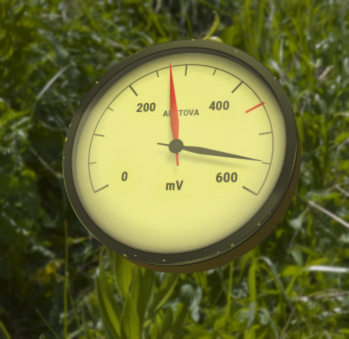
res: {"value": 275, "unit": "mV"}
